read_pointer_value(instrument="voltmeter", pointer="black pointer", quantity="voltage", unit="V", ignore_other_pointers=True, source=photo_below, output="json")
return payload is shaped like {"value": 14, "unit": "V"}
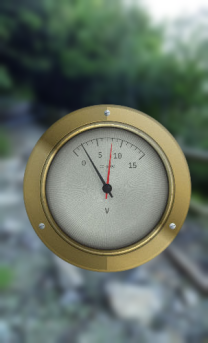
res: {"value": 2, "unit": "V"}
